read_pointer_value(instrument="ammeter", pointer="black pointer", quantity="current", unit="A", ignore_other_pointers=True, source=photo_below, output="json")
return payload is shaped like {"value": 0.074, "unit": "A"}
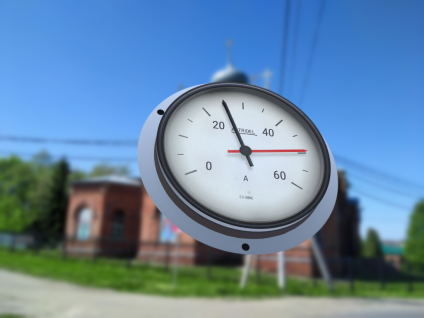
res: {"value": 25, "unit": "A"}
